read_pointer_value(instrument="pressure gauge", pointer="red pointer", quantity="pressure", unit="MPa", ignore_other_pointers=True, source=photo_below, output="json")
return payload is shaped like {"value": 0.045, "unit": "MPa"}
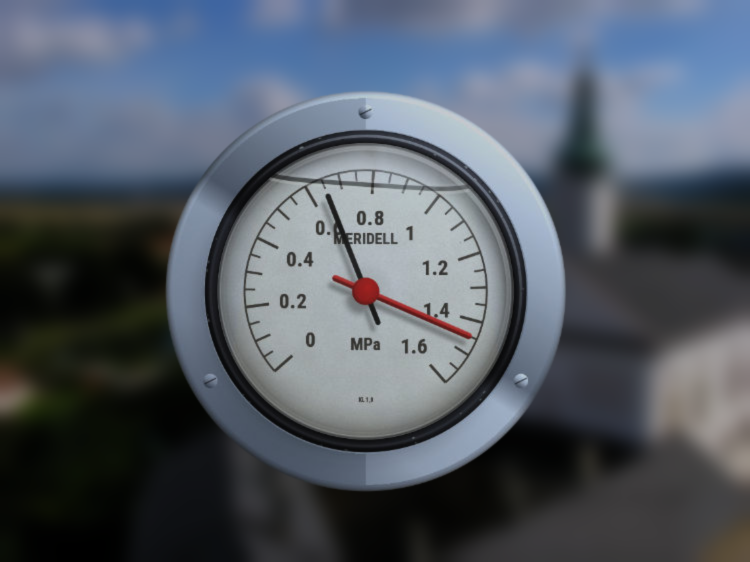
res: {"value": 1.45, "unit": "MPa"}
